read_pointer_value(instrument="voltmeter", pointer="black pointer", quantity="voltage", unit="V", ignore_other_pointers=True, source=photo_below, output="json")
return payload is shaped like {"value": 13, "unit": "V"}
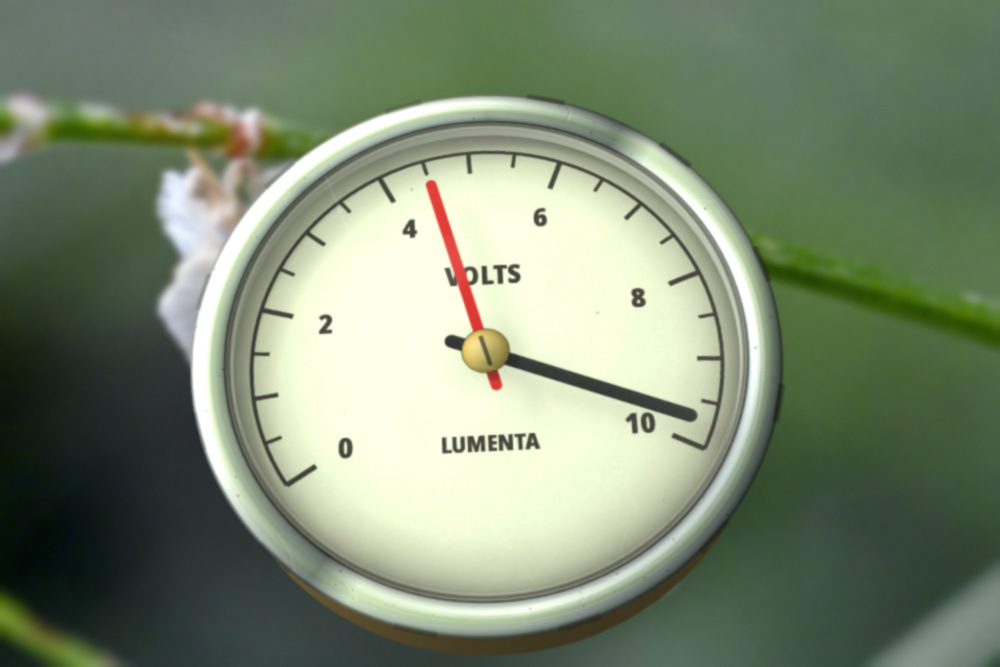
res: {"value": 9.75, "unit": "V"}
